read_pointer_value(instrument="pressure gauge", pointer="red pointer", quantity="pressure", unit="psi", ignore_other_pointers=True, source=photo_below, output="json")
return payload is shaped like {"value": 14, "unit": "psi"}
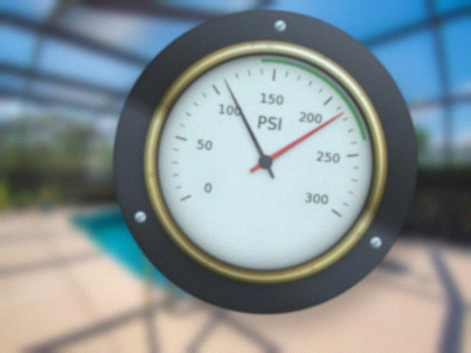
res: {"value": 215, "unit": "psi"}
